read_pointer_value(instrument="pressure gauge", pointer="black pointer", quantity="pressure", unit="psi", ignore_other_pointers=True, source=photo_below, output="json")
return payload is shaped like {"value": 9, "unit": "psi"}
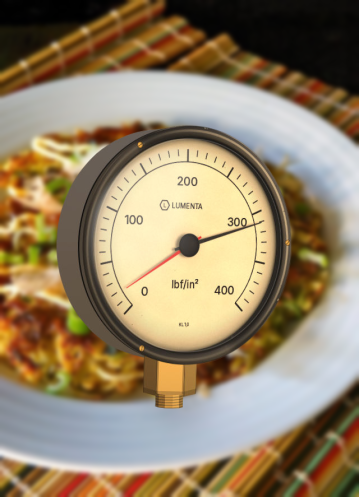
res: {"value": 310, "unit": "psi"}
